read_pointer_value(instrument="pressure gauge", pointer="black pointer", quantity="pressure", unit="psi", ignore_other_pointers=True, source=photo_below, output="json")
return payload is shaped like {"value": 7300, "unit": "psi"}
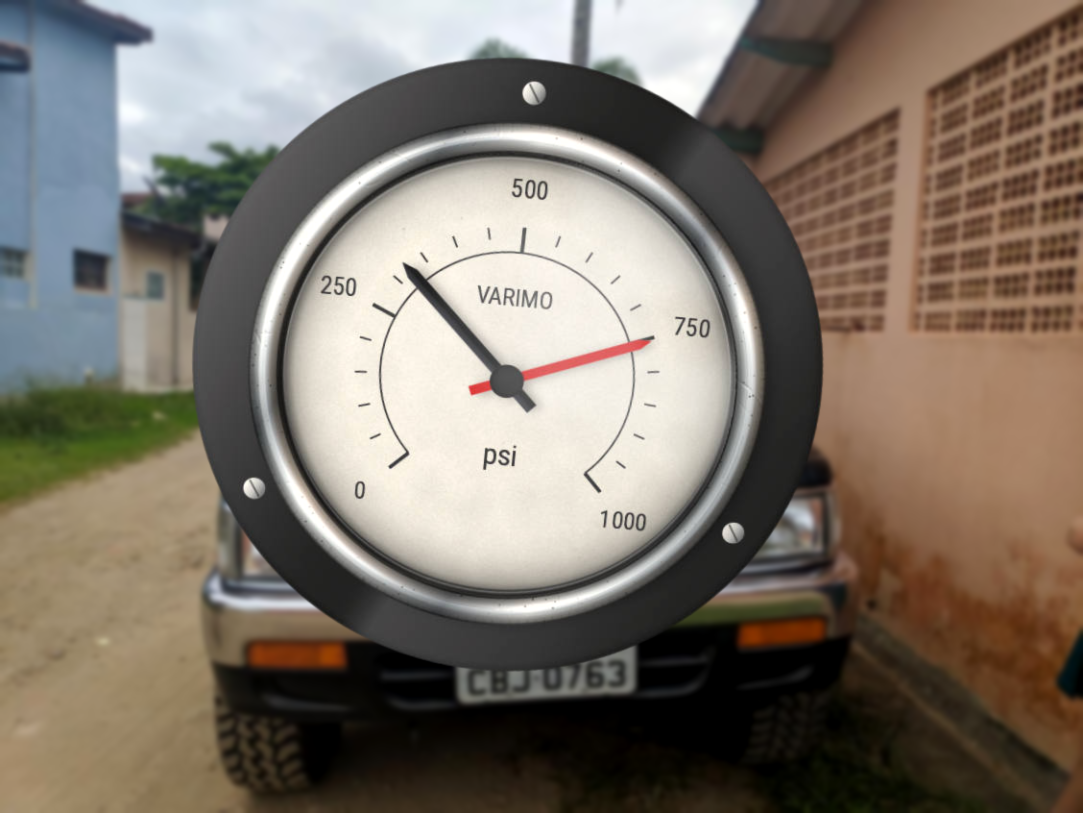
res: {"value": 325, "unit": "psi"}
